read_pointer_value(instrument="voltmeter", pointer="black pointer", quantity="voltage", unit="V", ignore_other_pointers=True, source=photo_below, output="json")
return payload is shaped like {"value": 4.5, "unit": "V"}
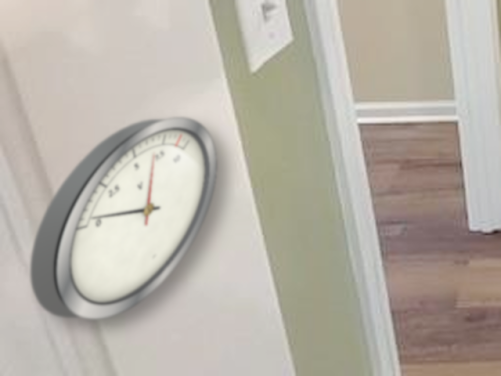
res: {"value": 0.5, "unit": "V"}
